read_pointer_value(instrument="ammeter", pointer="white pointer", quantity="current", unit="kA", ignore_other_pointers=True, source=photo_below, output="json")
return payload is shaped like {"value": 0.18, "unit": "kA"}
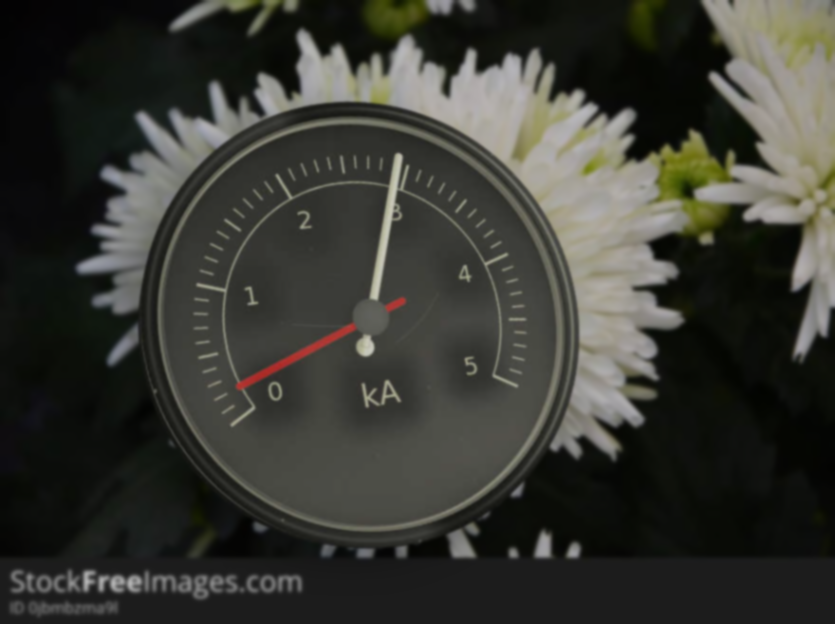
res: {"value": 2.9, "unit": "kA"}
